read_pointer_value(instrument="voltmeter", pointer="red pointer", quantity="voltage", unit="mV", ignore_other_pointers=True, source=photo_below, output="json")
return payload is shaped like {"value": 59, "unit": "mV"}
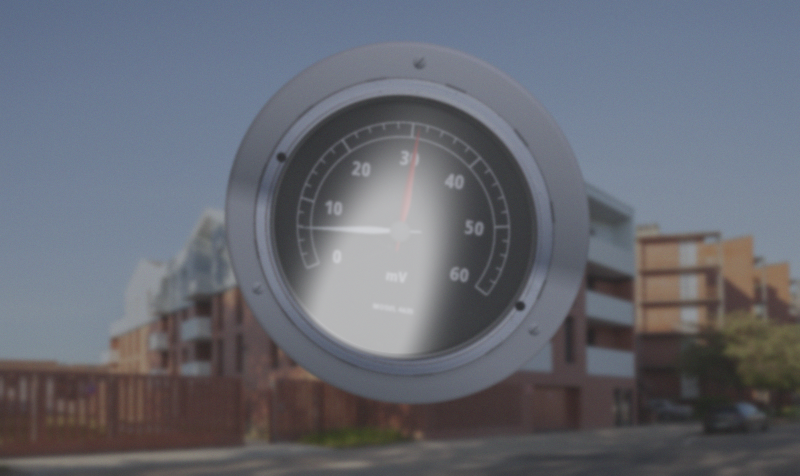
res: {"value": 31, "unit": "mV"}
